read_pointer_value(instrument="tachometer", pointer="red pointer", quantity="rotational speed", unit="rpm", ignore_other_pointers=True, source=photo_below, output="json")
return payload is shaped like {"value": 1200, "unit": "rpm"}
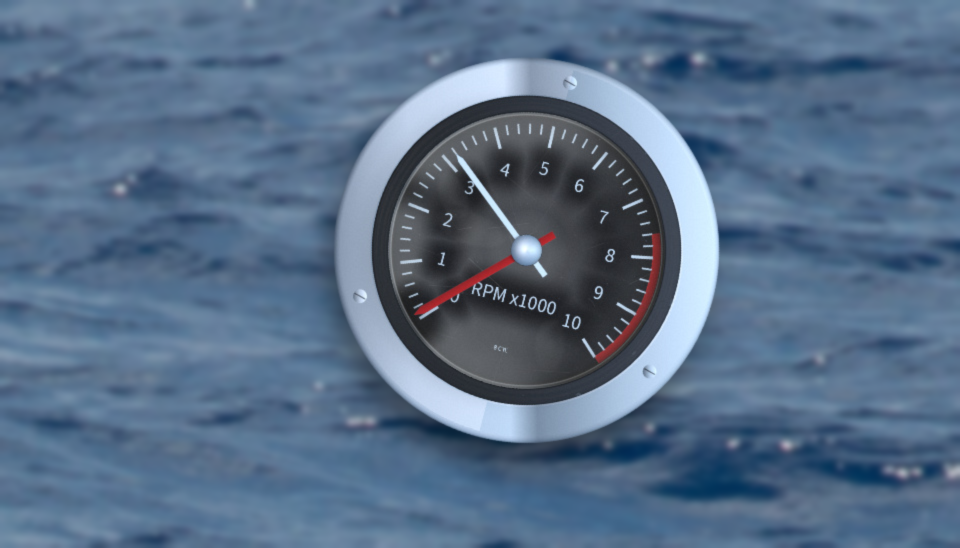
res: {"value": 100, "unit": "rpm"}
